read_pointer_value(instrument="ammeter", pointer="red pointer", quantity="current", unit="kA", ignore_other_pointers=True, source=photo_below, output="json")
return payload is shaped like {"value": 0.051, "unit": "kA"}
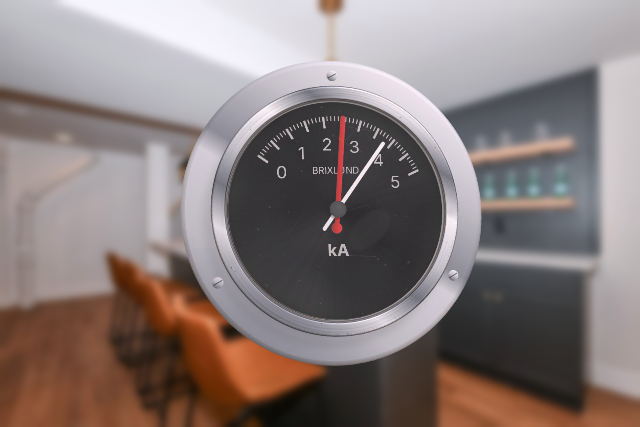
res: {"value": 2.5, "unit": "kA"}
